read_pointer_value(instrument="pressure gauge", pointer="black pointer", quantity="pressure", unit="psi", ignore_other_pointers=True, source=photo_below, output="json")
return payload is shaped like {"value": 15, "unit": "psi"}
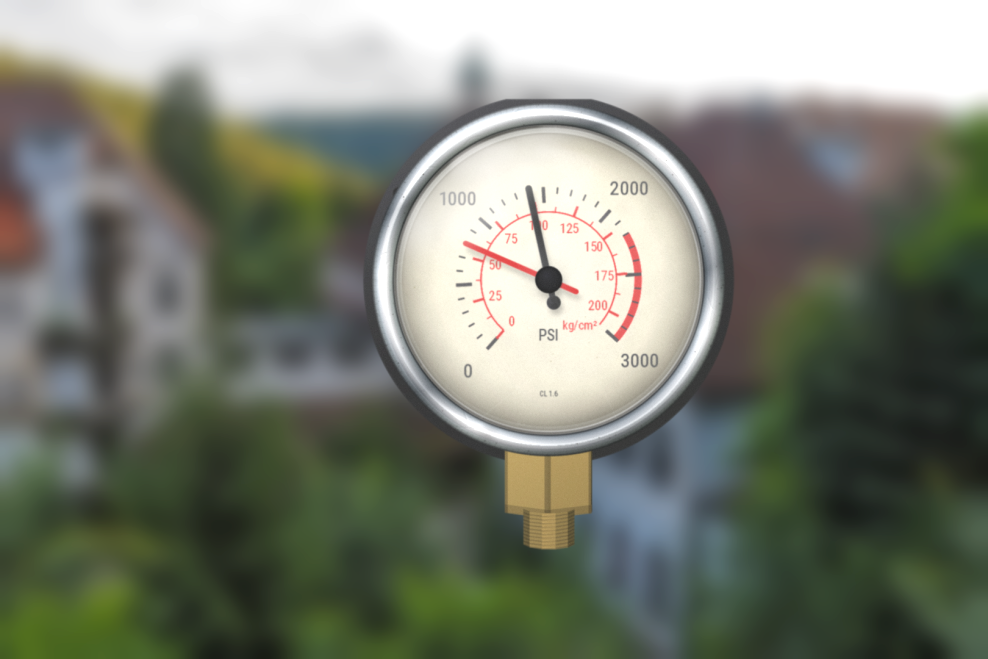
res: {"value": 1400, "unit": "psi"}
